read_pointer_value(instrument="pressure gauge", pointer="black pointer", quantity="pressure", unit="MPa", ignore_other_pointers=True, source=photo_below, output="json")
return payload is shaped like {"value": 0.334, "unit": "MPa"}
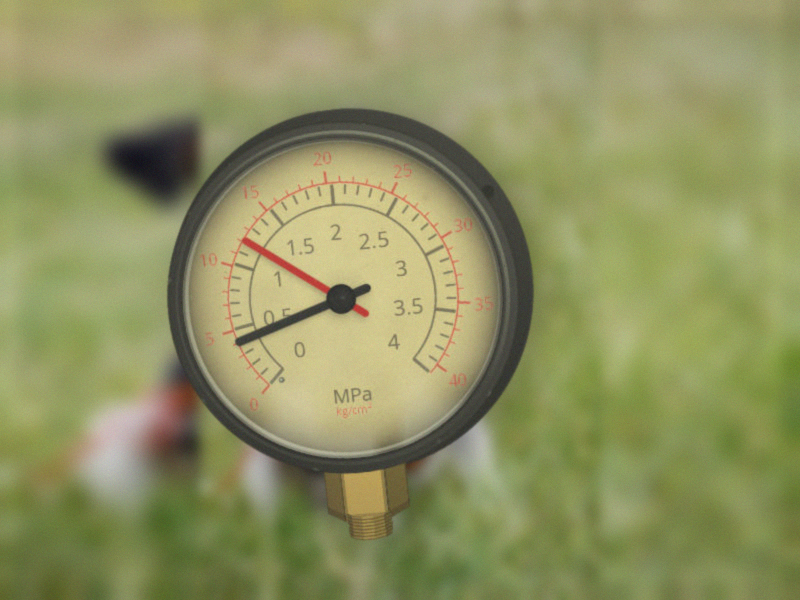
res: {"value": 0.4, "unit": "MPa"}
